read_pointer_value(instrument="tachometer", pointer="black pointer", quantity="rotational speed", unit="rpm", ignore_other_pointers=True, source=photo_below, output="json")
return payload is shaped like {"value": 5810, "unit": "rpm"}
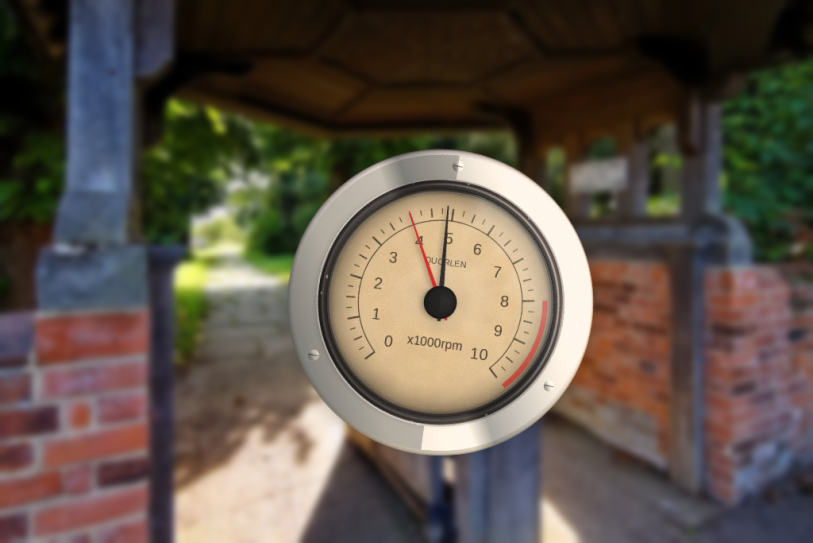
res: {"value": 4875, "unit": "rpm"}
